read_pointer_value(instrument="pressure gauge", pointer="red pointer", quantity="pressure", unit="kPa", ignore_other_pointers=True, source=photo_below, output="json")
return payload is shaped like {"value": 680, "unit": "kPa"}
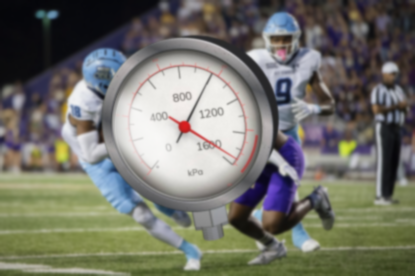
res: {"value": 1550, "unit": "kPa"}
